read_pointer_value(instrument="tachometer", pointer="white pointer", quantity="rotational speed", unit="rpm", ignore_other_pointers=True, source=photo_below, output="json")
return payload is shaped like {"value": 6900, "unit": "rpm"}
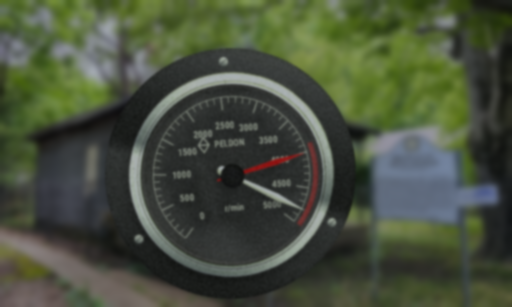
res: {"value": 4800, "unit": "rpm"}
